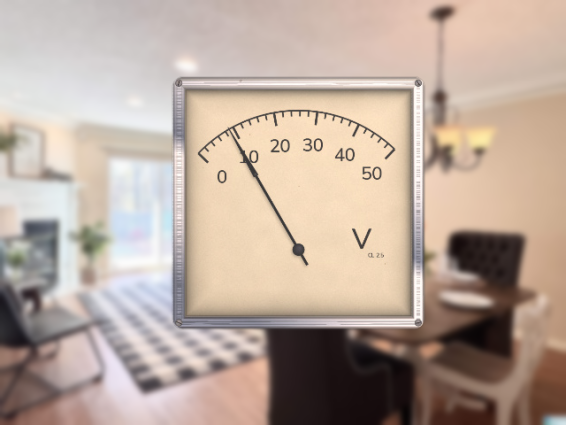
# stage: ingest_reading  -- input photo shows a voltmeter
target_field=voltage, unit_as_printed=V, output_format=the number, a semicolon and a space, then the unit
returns 9; V
